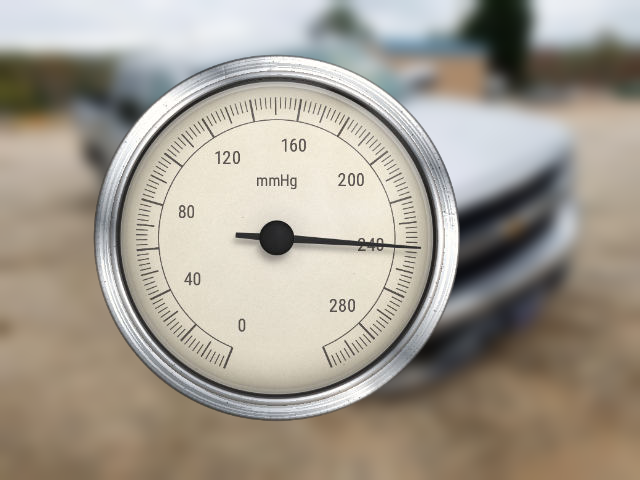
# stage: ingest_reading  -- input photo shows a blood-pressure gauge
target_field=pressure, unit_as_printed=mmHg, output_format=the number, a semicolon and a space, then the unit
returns 240; mmHg
